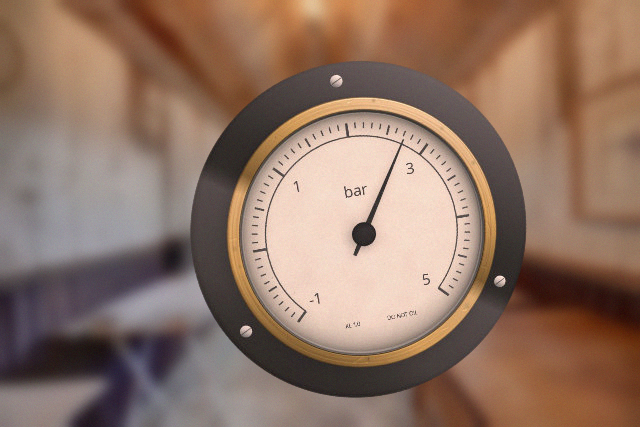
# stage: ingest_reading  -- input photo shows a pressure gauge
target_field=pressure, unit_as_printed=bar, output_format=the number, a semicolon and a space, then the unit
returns 2.7; bar
